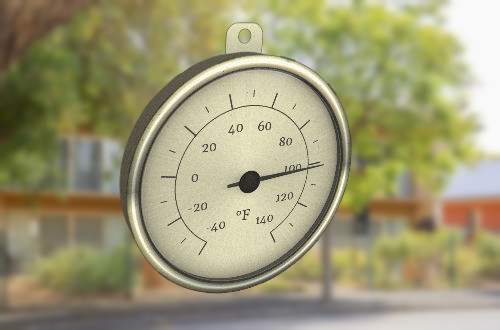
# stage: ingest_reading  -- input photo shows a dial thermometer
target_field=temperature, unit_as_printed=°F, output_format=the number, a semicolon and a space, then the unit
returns 100; °F
